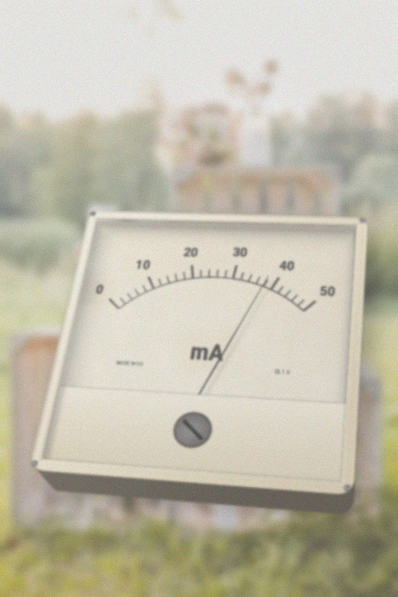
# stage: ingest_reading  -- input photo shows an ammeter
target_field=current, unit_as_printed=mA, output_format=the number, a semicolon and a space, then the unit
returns 38; mA
